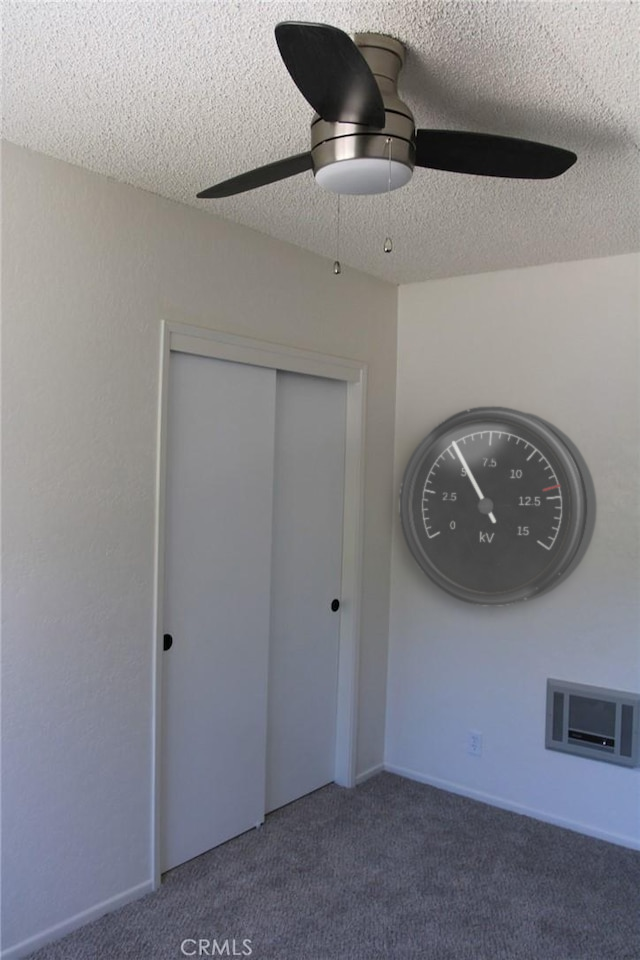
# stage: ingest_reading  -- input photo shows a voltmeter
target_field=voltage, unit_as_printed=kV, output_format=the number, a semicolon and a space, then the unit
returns 5.5; kV
